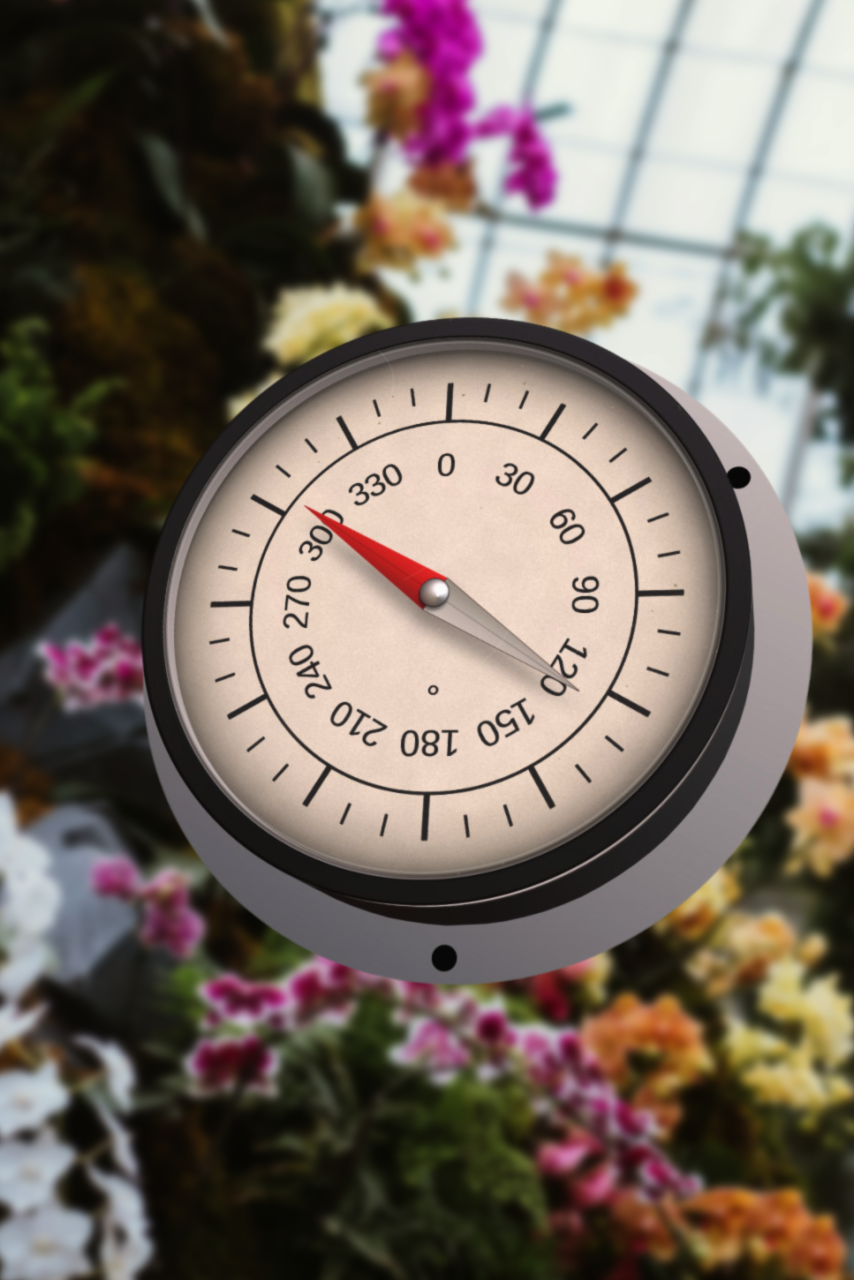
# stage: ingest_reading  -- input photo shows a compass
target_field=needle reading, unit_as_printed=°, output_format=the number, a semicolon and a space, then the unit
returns 305; °
